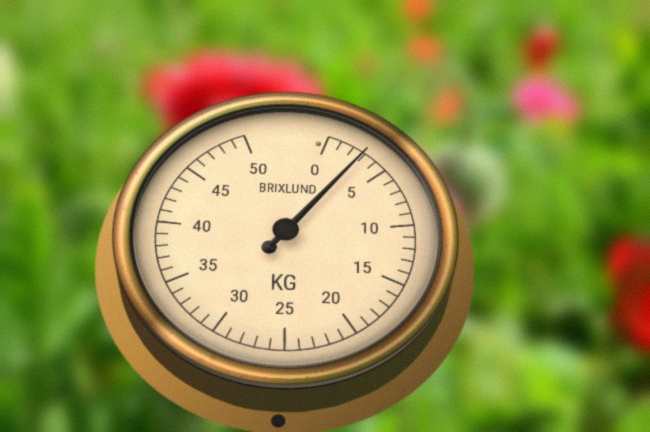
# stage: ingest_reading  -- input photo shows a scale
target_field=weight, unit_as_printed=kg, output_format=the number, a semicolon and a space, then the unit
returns 3; kg
